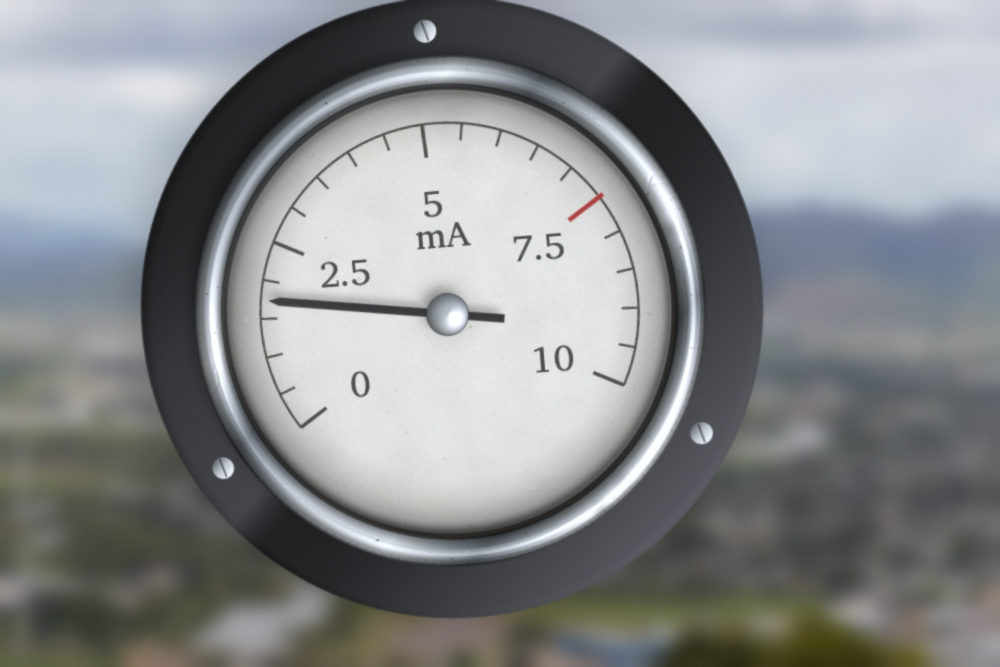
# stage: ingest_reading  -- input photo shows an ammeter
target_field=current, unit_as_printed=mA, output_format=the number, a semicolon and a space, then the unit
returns 1.75; mA
